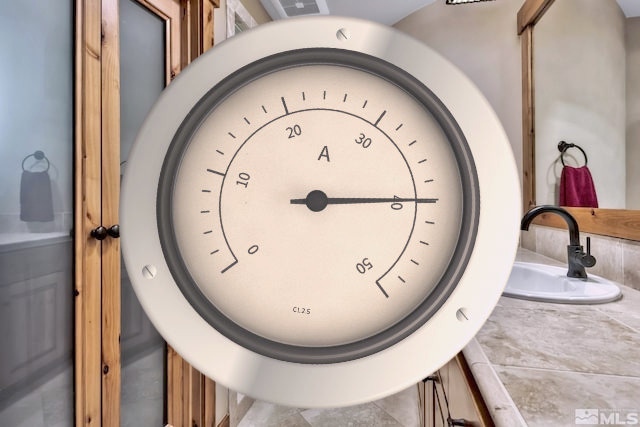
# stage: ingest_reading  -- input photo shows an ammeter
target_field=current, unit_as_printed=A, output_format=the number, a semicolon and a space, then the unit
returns 40; A
